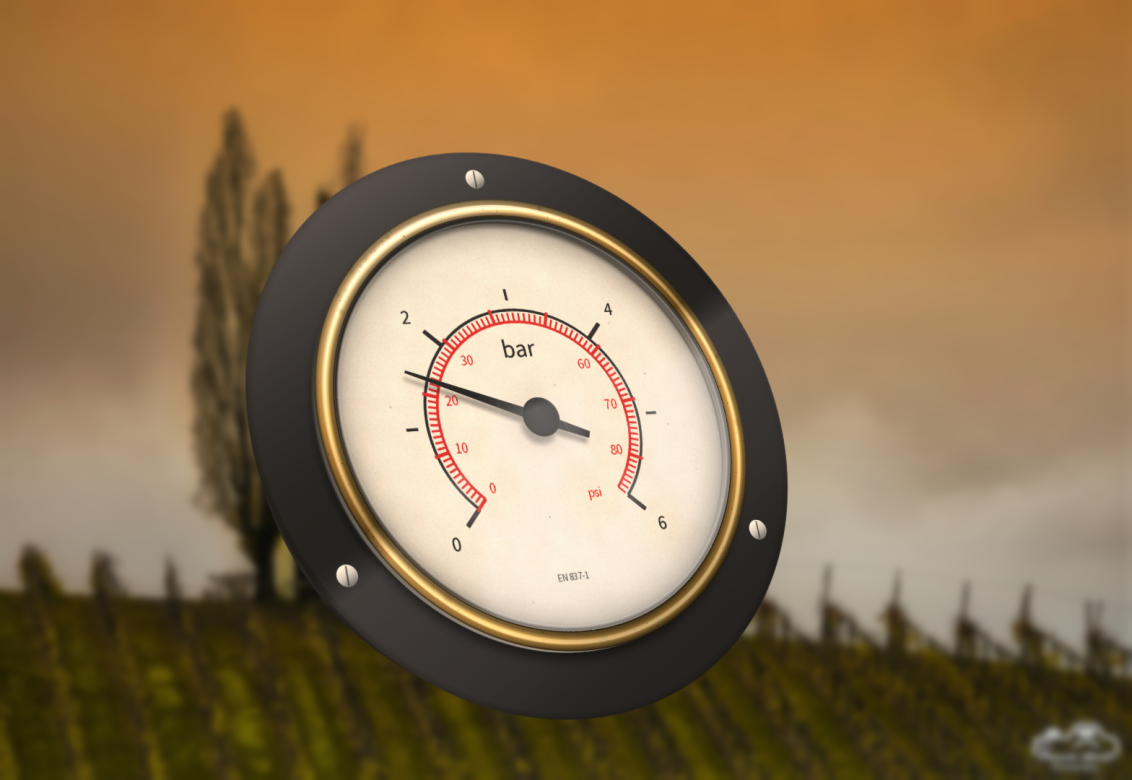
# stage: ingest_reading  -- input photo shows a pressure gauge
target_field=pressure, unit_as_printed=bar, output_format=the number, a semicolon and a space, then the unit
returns 1.5; bar
